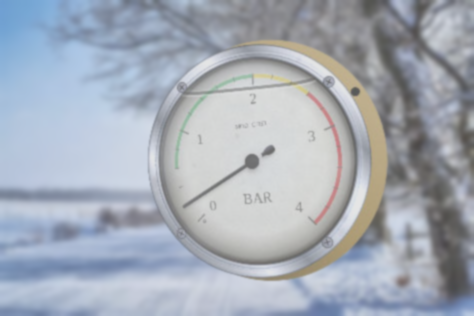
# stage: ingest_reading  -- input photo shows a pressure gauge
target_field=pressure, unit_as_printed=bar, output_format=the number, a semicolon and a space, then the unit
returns 0.2; bar
